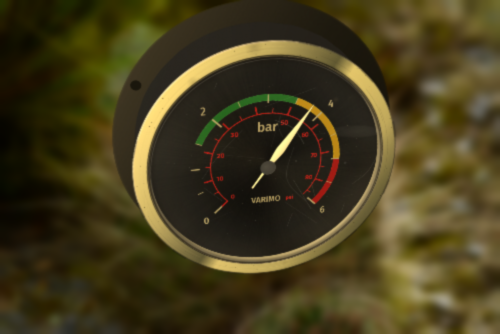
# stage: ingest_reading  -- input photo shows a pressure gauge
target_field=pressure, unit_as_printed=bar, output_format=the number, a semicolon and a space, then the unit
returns 3.75; bar
